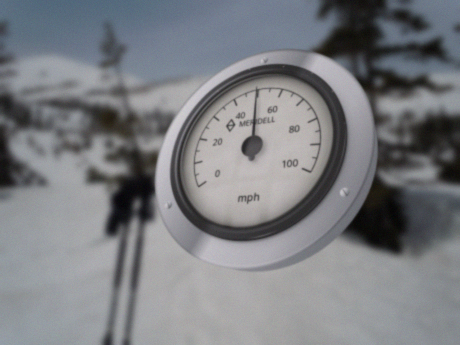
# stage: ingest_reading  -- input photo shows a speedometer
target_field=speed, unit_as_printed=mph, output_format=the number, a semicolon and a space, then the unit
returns 50; mph
